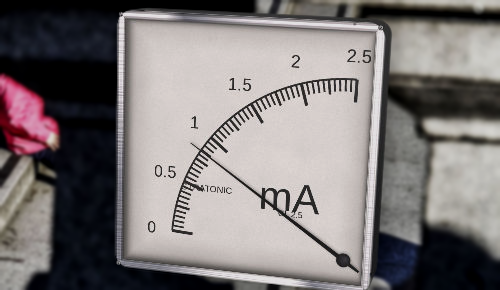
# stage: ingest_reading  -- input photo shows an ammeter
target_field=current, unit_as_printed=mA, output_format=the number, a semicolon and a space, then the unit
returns 0.85; mA
